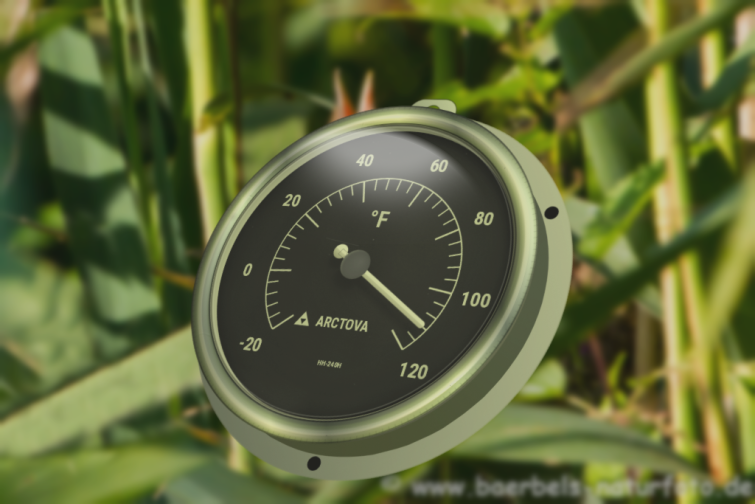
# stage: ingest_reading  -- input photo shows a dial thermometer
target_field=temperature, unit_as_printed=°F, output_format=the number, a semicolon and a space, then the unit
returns 112; °F
